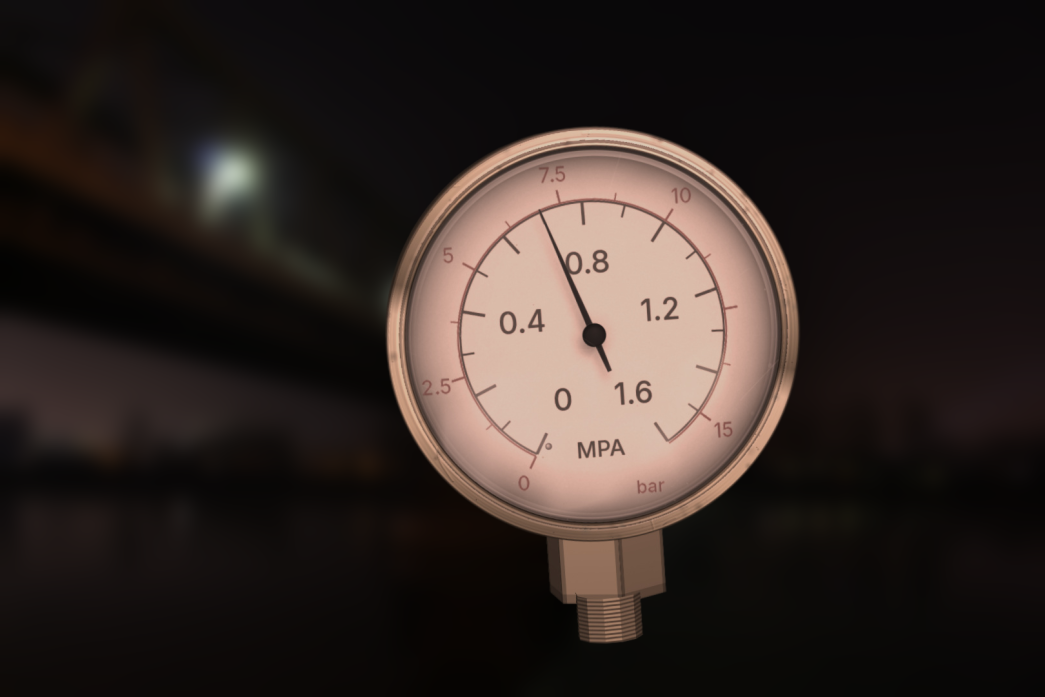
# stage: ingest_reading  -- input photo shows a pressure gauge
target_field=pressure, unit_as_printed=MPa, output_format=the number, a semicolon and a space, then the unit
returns 0.7; MPa
